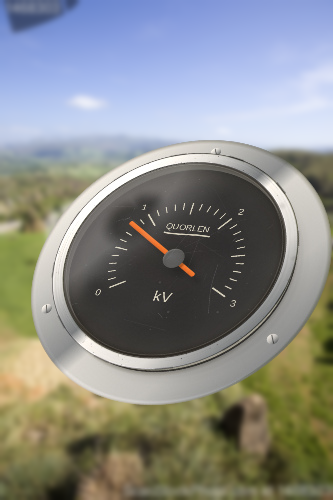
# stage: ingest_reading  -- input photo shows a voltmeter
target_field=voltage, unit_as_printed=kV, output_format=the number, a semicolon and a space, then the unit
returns 0.8; kV
